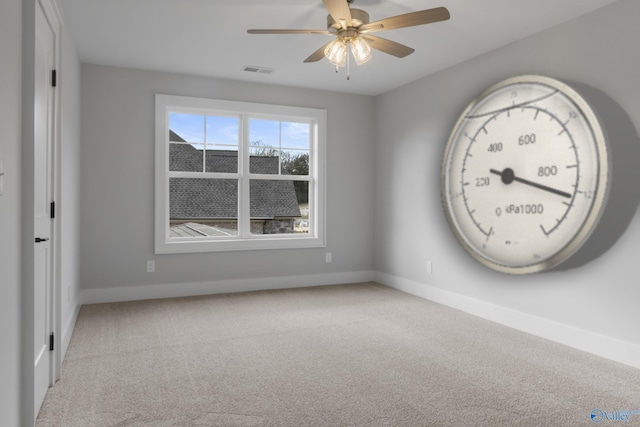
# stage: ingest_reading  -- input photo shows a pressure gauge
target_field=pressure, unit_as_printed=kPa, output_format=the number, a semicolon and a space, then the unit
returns 875; kPa
